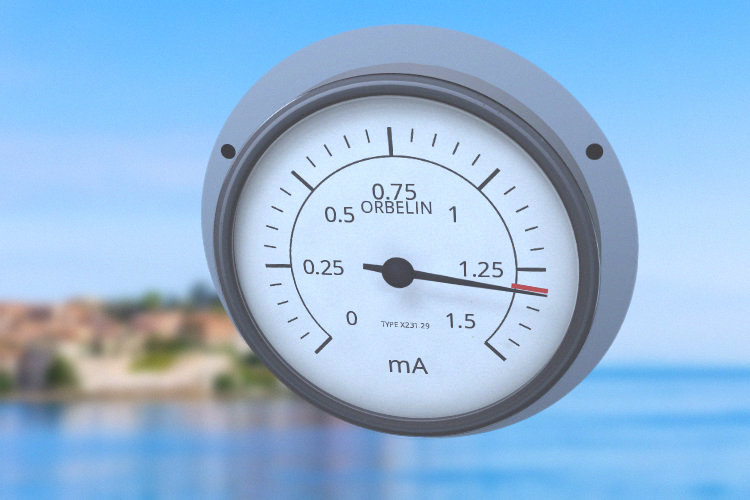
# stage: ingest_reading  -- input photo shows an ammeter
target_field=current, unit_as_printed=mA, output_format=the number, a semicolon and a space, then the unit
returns 1.3; mA
